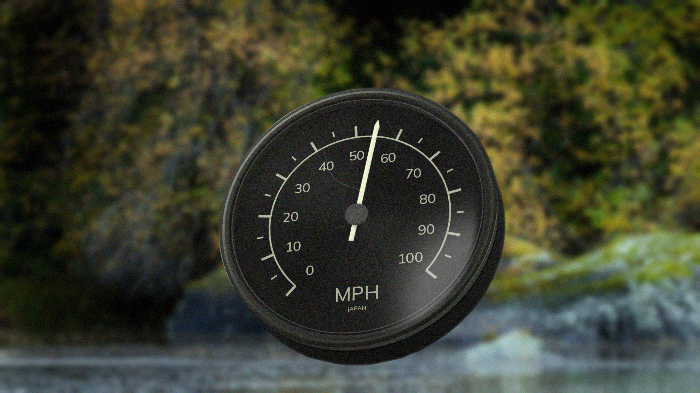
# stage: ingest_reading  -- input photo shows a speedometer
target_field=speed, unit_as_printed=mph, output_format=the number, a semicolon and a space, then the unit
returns 55; mph
